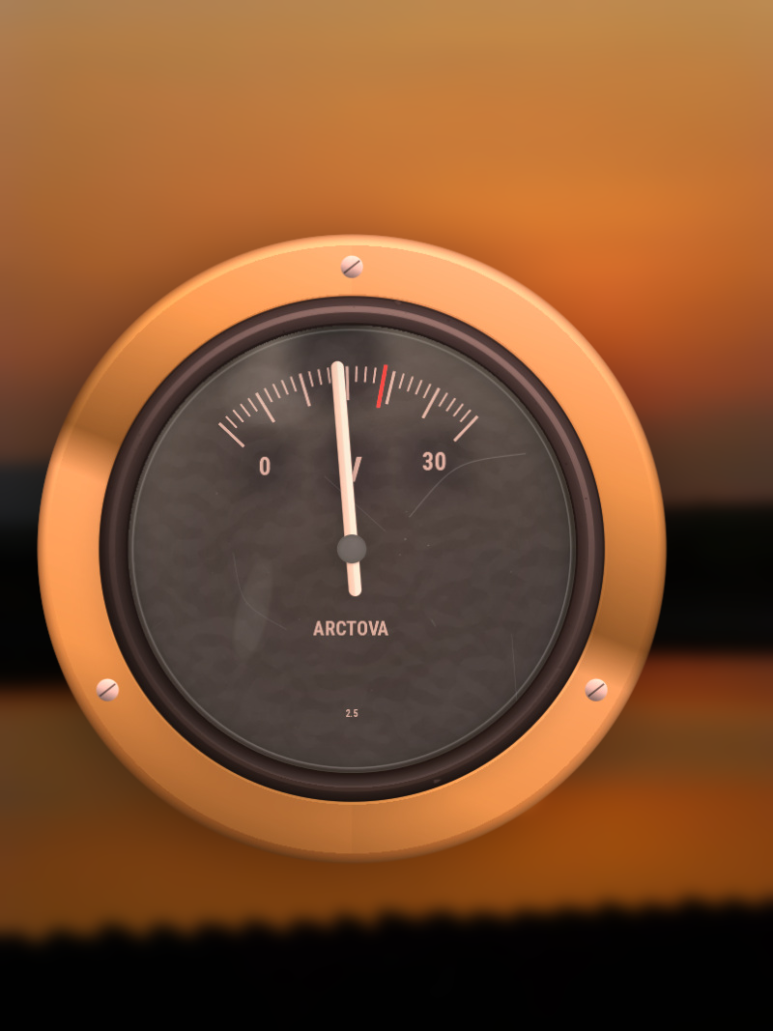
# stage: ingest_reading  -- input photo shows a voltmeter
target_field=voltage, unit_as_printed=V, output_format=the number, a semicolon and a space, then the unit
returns 14; V
